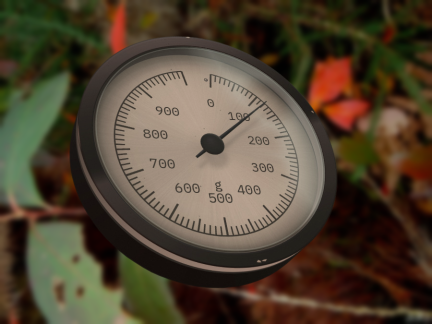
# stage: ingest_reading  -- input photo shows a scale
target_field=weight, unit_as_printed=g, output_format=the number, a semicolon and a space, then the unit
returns 120; g
